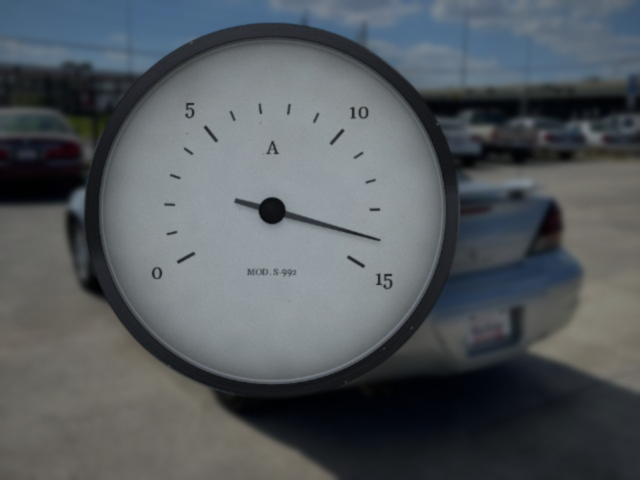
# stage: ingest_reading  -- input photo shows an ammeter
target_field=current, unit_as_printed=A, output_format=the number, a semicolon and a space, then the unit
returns 14; A
